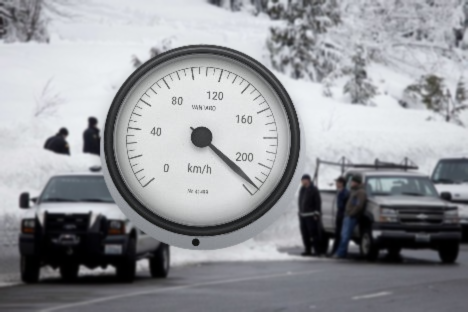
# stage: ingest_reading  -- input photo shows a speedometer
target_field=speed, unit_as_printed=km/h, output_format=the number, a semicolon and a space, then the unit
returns 215; km/h
